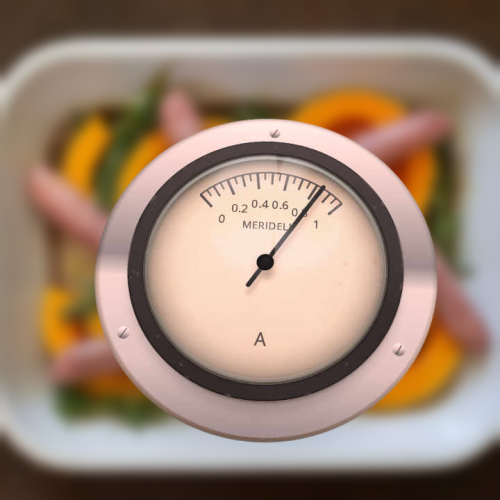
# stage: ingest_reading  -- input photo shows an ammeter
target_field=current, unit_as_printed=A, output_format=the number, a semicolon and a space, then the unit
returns 0.85; A
